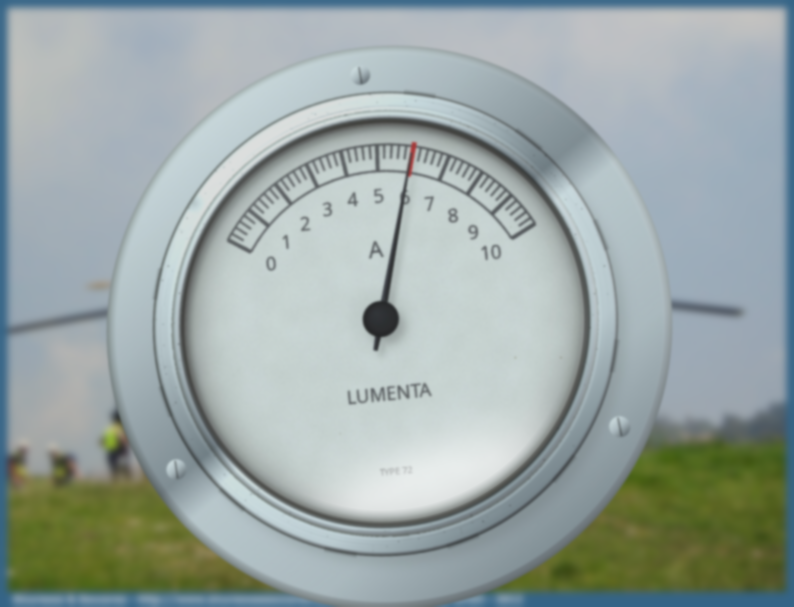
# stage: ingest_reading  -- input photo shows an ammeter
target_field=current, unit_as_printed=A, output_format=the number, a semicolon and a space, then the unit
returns 6; A
